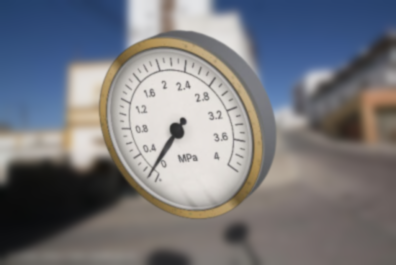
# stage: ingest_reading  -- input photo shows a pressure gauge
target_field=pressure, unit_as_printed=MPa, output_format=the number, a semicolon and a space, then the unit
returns 0.1; MPa
